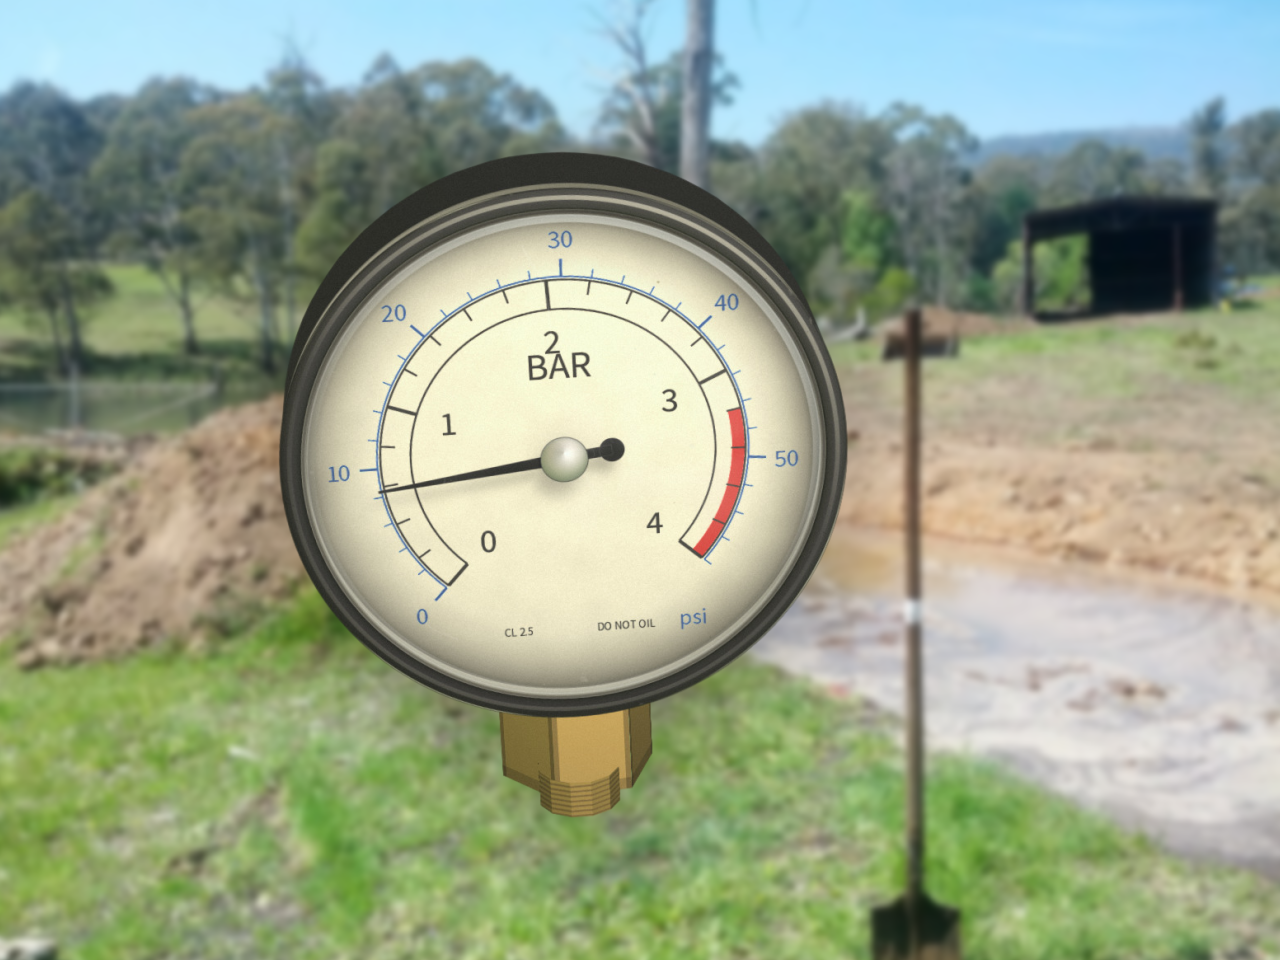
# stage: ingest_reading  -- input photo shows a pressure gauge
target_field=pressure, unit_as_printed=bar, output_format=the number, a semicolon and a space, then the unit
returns 0.6; bar
